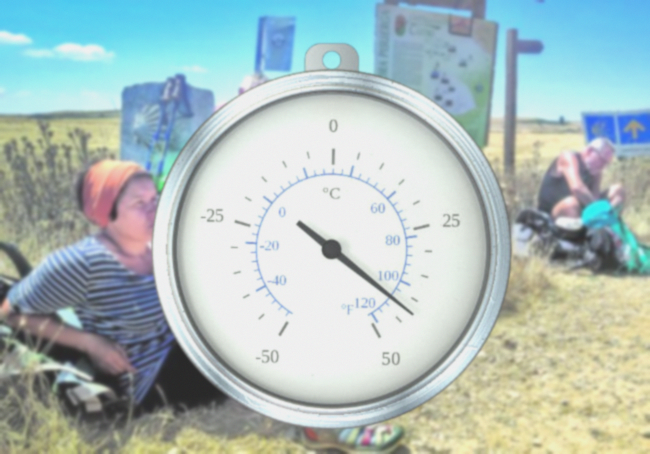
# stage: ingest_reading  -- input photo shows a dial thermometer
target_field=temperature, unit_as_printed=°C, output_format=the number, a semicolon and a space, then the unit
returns 42.5; °C
